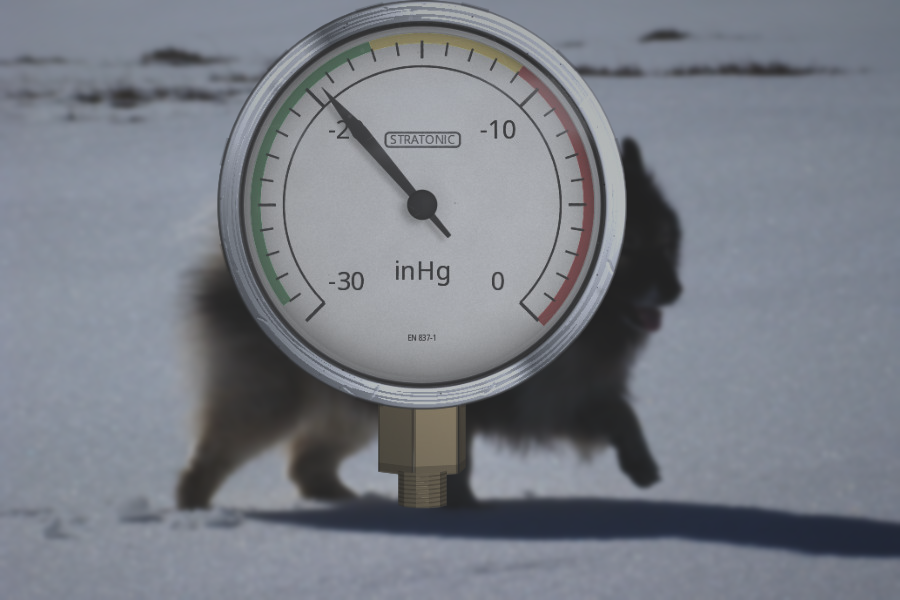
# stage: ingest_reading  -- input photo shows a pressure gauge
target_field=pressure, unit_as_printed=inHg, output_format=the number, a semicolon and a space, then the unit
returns -19.5; inHg
